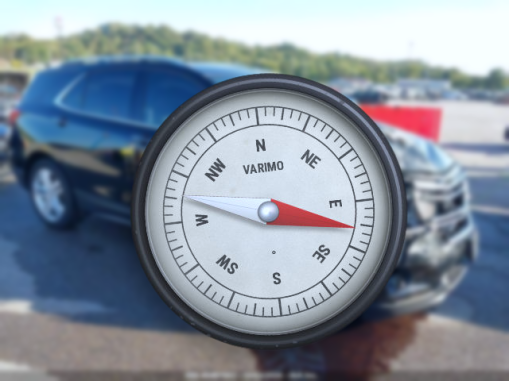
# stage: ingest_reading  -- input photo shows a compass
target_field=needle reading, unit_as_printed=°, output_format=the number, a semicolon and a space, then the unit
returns 107.5; °
